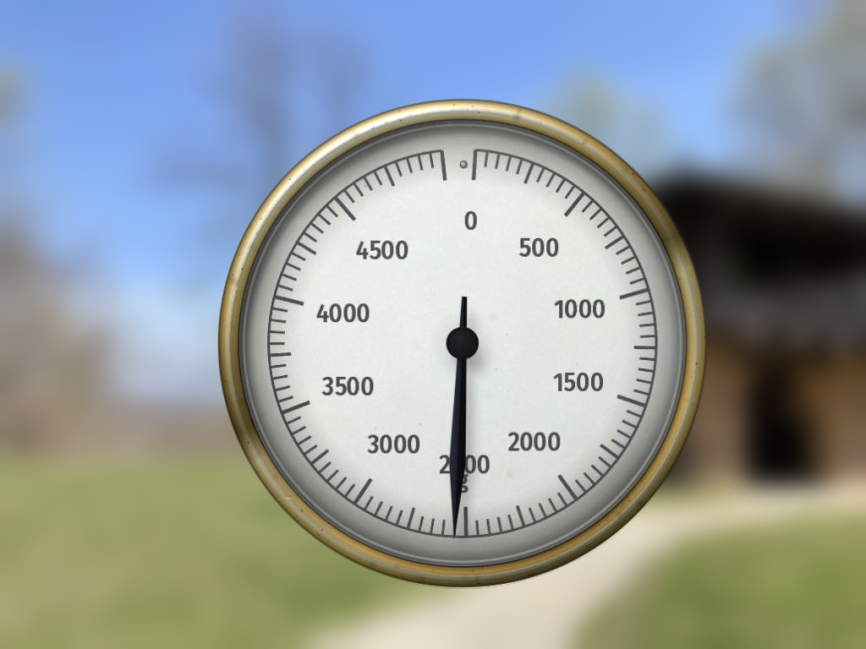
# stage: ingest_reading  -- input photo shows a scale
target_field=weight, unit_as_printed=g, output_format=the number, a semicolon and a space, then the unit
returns 2550; g
